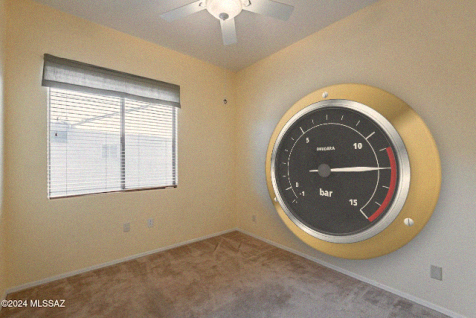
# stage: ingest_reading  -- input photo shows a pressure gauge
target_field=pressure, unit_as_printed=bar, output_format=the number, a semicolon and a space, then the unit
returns 12; bar
